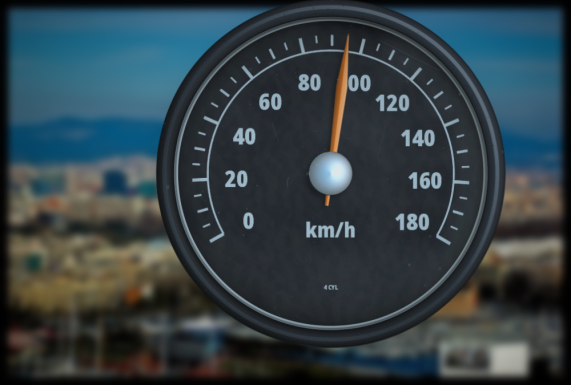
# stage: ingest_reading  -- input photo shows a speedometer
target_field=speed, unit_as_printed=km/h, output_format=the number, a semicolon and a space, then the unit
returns 95; km/h
